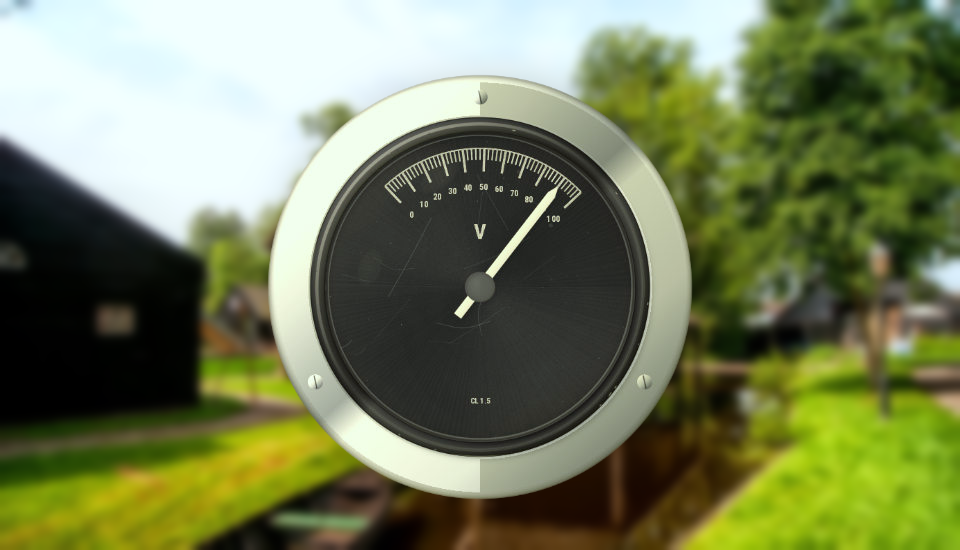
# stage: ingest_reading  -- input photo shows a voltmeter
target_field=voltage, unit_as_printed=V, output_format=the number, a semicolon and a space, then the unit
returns 90; V
